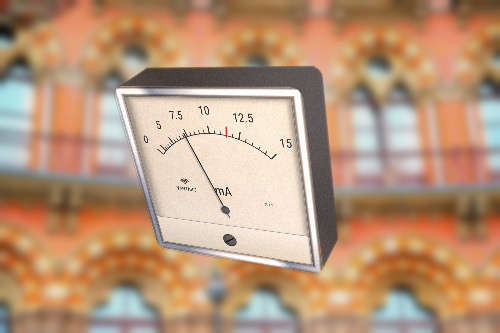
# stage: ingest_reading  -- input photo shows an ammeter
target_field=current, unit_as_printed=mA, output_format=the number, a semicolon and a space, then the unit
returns 7.5; mA
